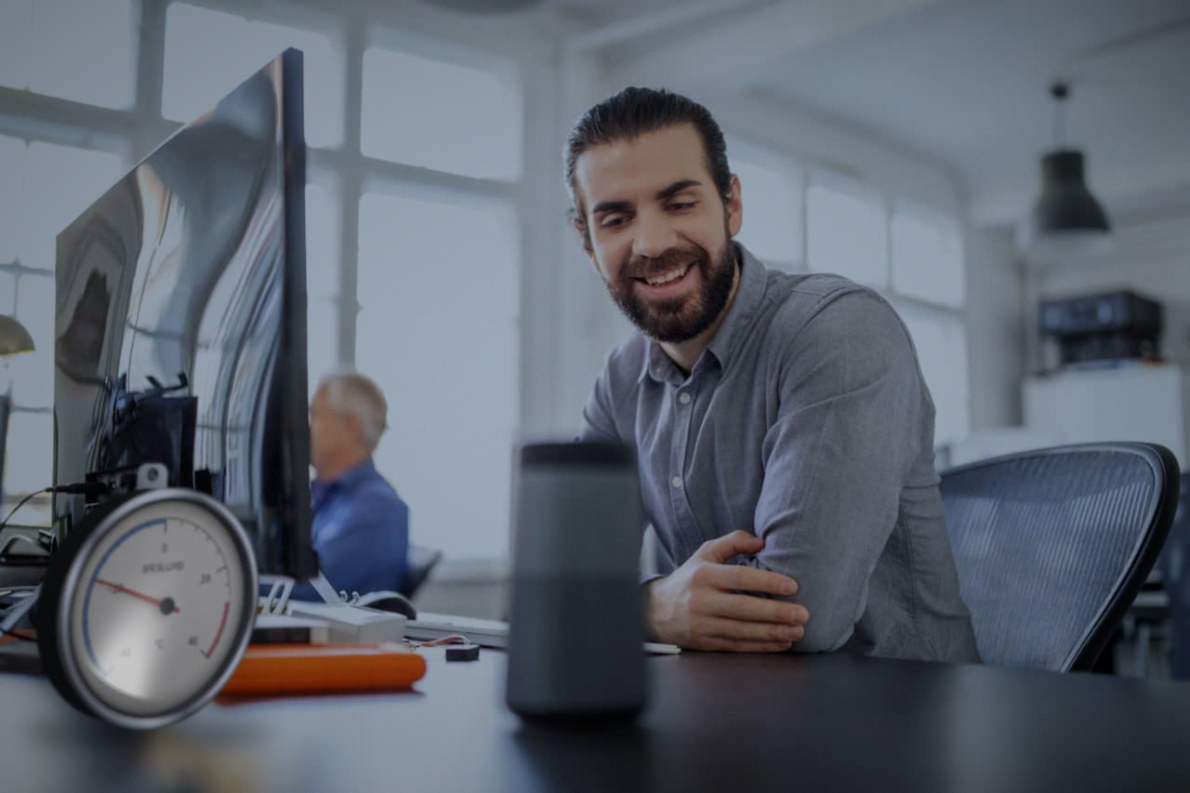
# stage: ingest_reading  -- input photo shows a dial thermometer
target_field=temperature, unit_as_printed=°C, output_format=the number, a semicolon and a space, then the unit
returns -20; °C
